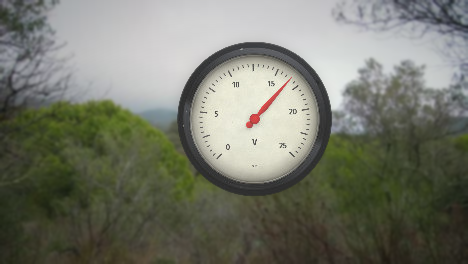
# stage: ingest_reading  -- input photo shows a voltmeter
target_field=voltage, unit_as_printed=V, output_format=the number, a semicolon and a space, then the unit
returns 16.5; V
